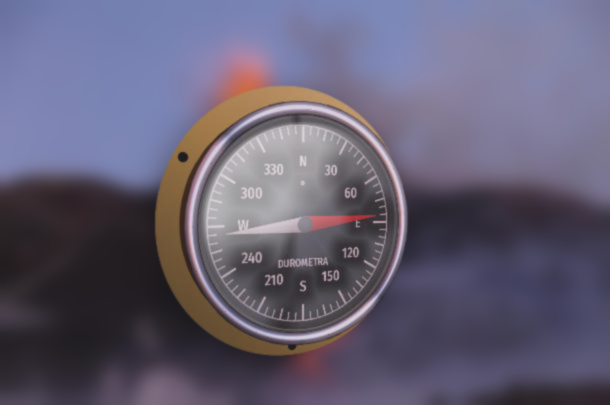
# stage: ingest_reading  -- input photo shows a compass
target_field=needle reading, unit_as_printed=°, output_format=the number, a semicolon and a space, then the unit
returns 85; °
